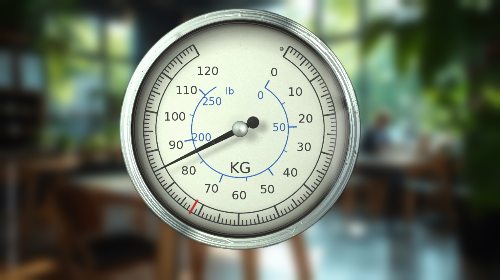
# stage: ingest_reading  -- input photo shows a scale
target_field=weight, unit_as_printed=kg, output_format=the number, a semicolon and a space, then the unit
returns 85; kg
